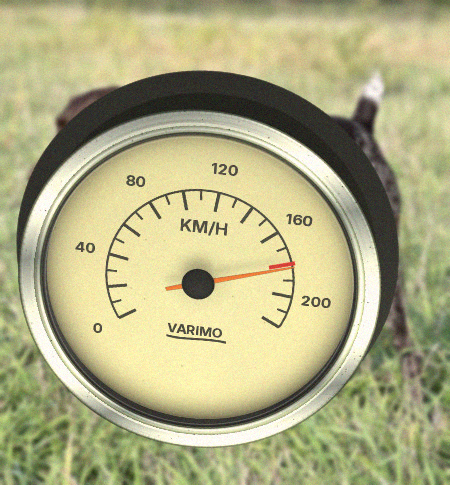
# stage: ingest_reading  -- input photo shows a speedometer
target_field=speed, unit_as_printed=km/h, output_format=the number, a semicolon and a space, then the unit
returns 180; km/h
